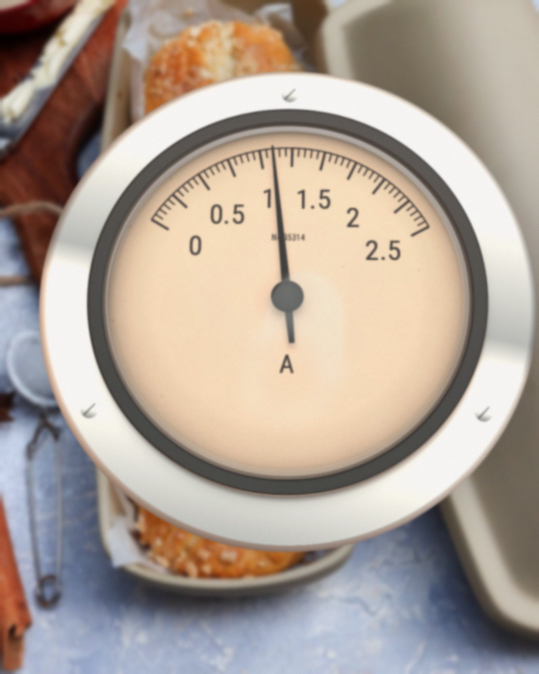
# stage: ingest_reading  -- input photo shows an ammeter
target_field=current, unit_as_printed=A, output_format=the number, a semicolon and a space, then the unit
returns 1.1; A
